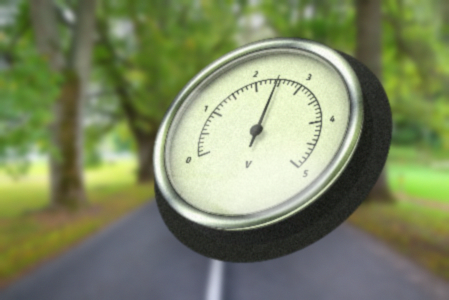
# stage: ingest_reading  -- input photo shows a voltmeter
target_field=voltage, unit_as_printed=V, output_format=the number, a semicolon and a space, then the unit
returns 2.5; V
